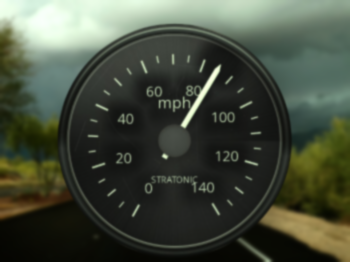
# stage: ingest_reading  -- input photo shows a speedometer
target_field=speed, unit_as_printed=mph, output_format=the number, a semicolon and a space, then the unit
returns 85; mph
